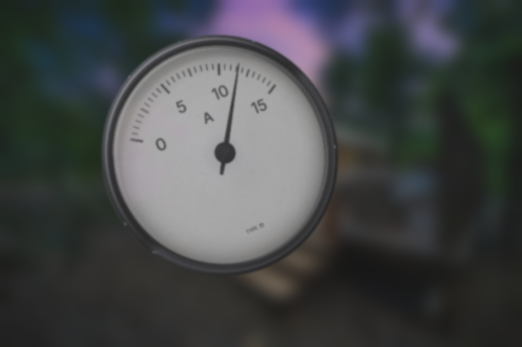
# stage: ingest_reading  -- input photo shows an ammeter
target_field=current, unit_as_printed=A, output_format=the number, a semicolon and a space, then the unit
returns 11.5; A
